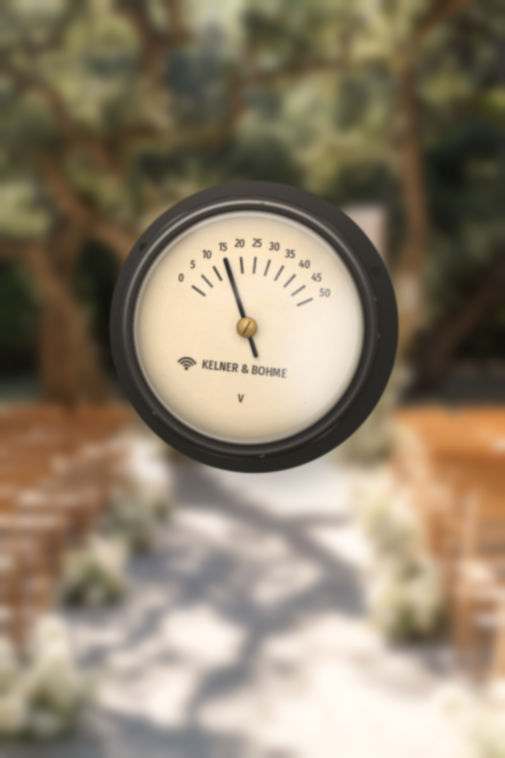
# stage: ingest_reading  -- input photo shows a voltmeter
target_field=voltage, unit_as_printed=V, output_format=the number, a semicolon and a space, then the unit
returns 15; V
